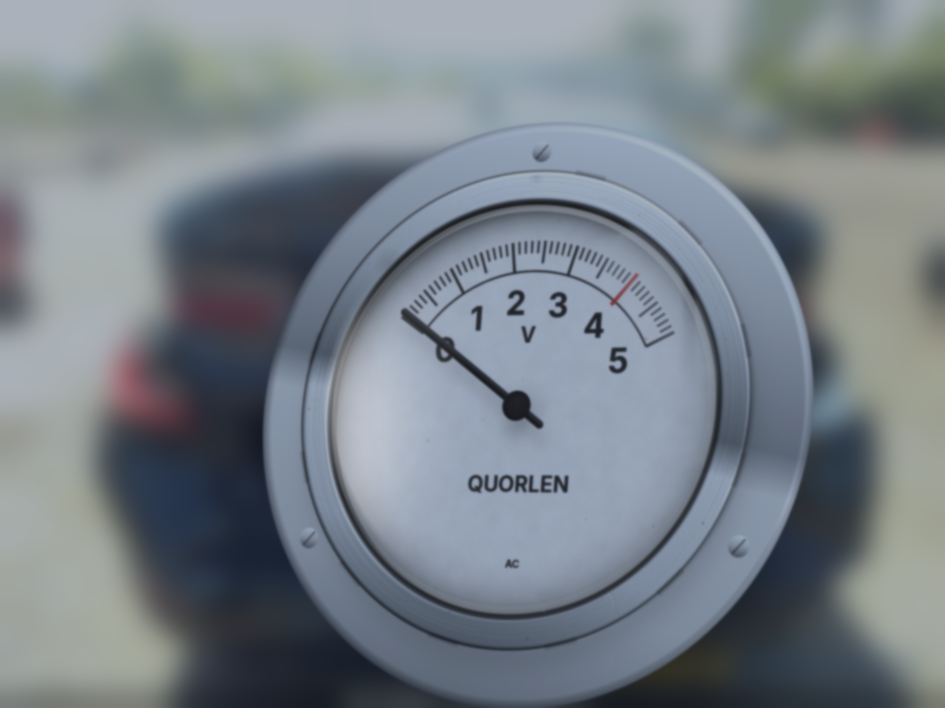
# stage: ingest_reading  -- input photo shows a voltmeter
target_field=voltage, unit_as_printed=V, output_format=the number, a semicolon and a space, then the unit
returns 0.1; V
